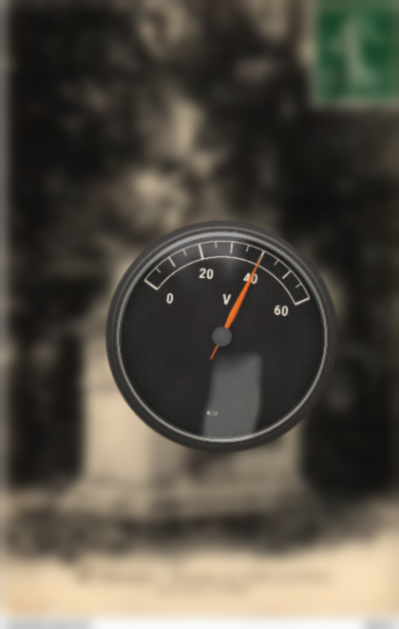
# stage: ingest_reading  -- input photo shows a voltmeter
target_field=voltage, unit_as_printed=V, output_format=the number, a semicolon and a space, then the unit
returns 40; V
